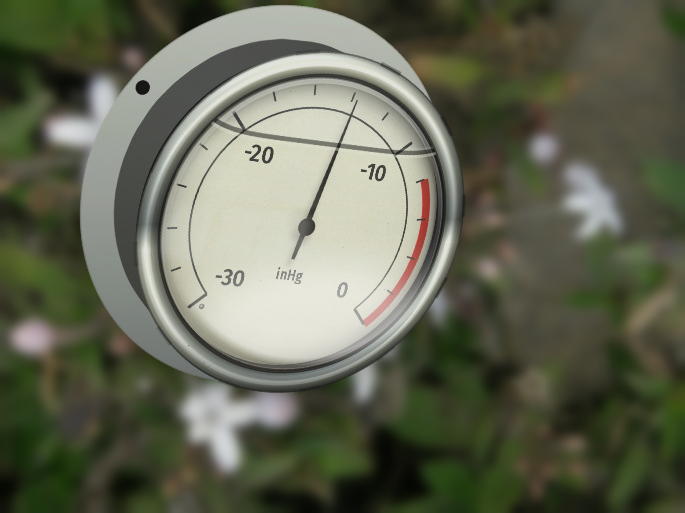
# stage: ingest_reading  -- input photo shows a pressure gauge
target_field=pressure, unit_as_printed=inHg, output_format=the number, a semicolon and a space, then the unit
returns -14; inHg
